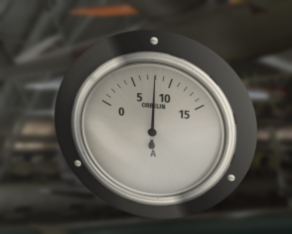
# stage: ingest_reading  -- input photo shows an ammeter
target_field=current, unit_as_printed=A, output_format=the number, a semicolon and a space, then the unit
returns 8; A
